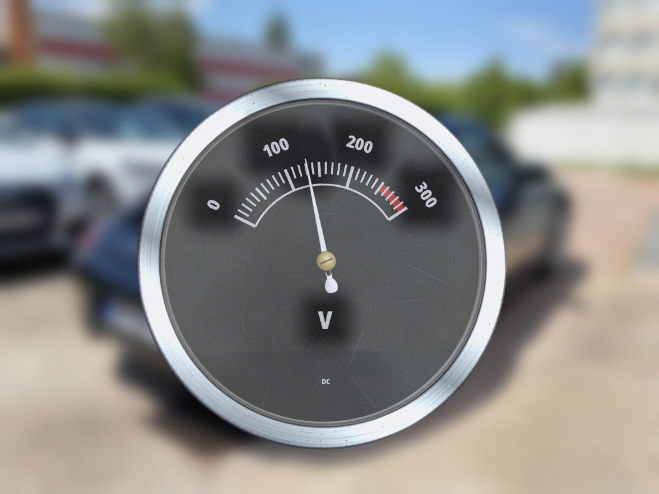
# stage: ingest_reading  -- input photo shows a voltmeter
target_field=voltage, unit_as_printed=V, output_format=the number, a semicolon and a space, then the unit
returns 130; V
